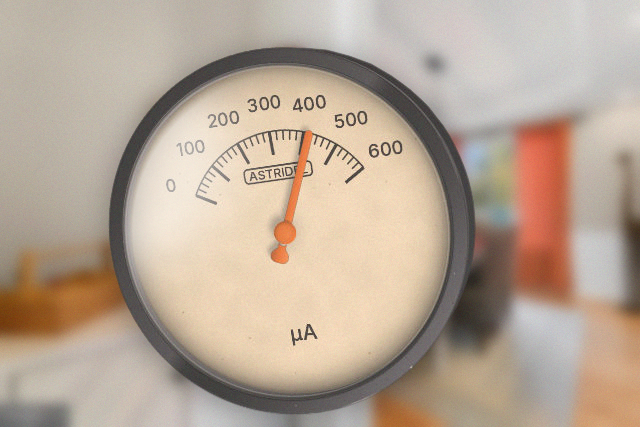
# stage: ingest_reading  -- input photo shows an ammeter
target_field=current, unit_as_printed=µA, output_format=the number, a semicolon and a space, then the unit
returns 420; µA
